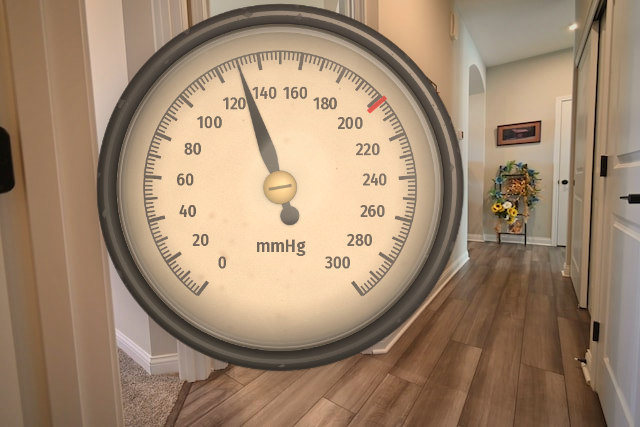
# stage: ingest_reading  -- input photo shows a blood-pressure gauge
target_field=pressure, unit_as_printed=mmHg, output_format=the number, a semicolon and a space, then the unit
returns 130; mmHg
